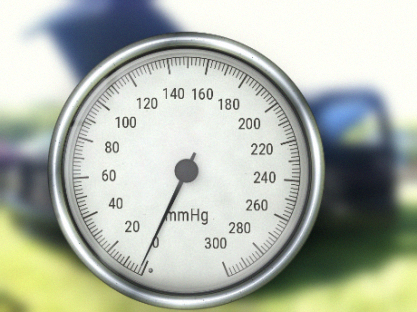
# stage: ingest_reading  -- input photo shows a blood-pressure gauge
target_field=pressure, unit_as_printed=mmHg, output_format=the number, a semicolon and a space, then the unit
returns 2; mmHg
